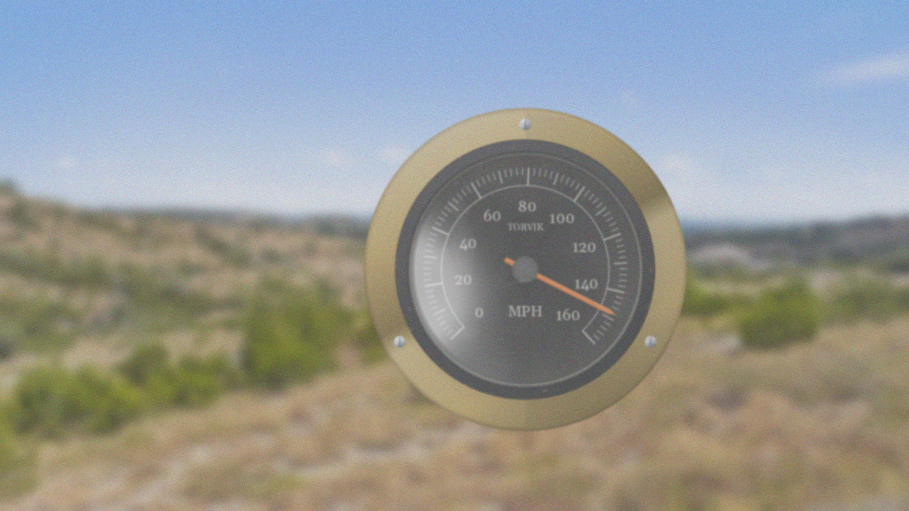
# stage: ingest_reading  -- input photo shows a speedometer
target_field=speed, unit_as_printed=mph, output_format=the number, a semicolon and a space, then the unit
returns 148; mph
